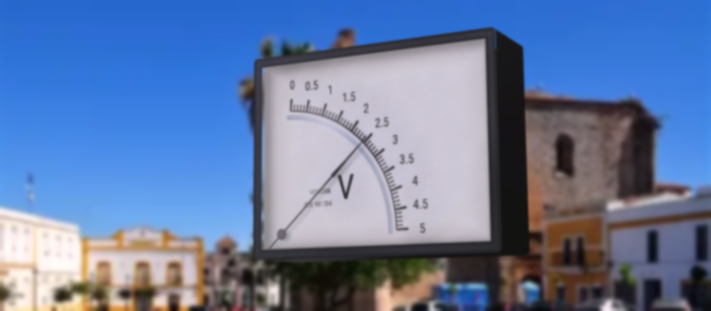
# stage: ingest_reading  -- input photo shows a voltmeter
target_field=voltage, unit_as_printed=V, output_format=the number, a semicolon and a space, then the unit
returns 2.5; V
